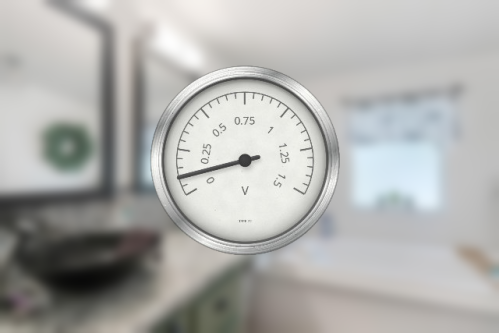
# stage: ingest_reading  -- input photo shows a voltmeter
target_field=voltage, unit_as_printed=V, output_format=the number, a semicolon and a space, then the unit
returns 0.1; V
